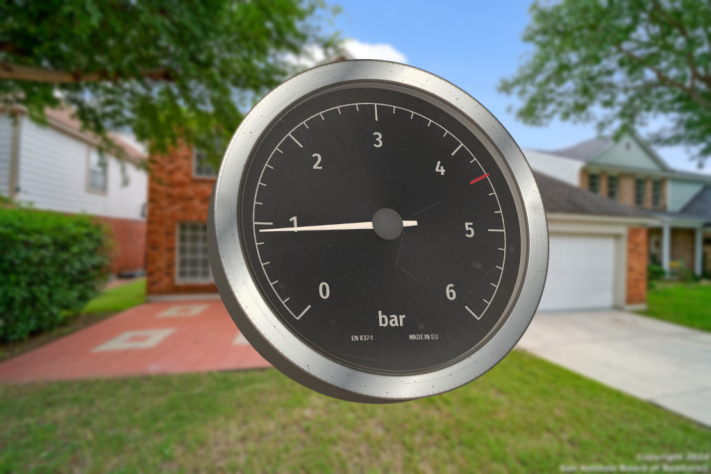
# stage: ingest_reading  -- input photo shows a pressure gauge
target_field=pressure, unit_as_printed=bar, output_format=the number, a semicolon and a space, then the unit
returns 0.9; bar
